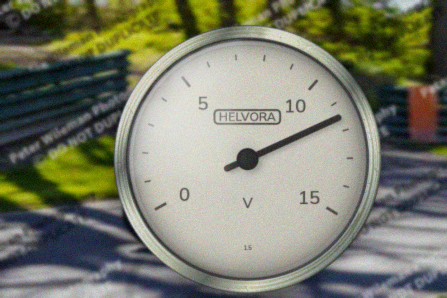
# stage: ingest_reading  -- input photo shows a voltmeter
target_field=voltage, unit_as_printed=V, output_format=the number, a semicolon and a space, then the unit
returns 11.5; V
